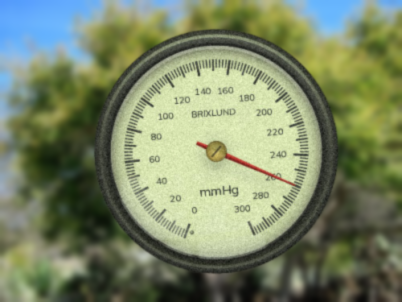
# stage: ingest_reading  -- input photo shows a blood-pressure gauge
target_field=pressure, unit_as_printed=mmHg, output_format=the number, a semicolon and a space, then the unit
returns 260; mmHg
